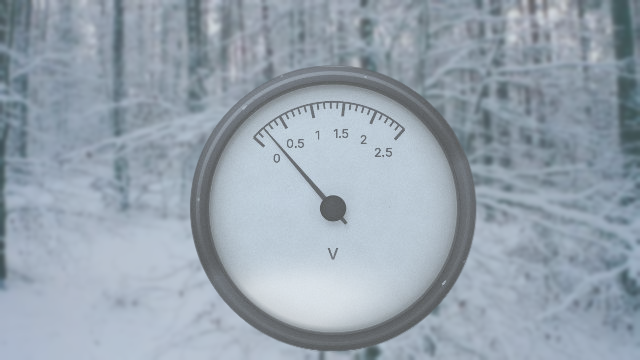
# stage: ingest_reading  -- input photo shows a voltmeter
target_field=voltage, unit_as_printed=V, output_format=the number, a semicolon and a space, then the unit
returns 0.2; V
